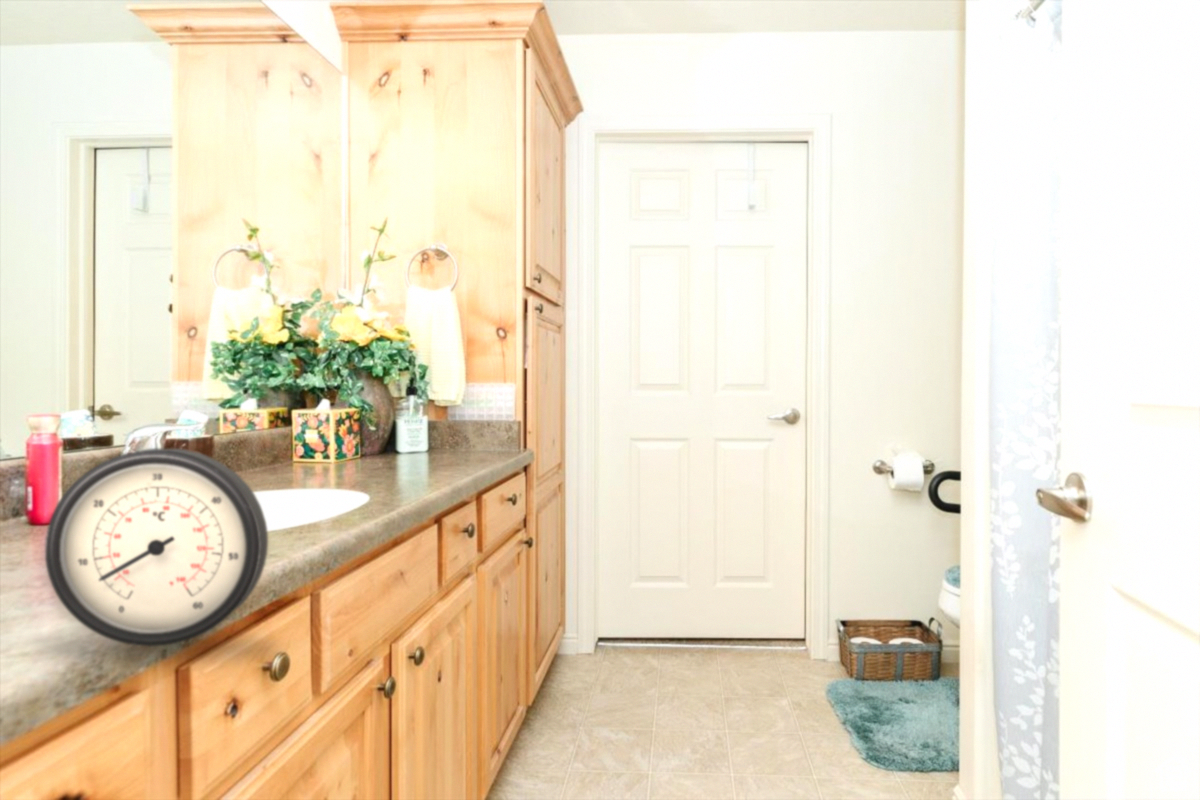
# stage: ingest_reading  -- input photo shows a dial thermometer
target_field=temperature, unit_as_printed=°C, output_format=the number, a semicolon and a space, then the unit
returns 6; °C
